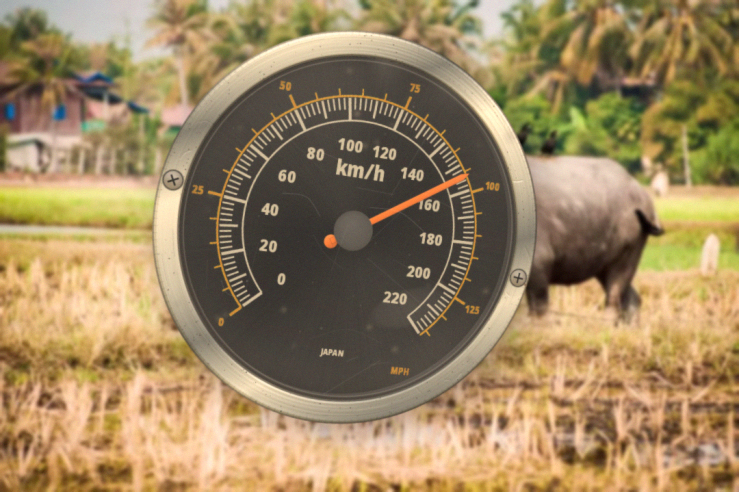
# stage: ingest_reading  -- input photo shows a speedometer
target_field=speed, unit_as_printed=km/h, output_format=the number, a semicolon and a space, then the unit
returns 154; km/h
